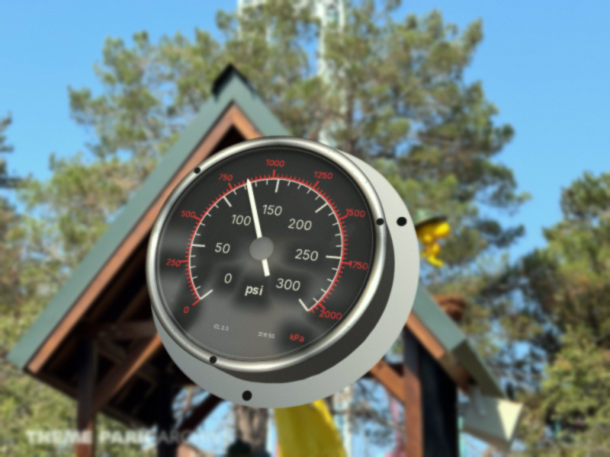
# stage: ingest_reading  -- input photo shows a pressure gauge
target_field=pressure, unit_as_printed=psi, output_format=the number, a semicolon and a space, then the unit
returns 125; psi
